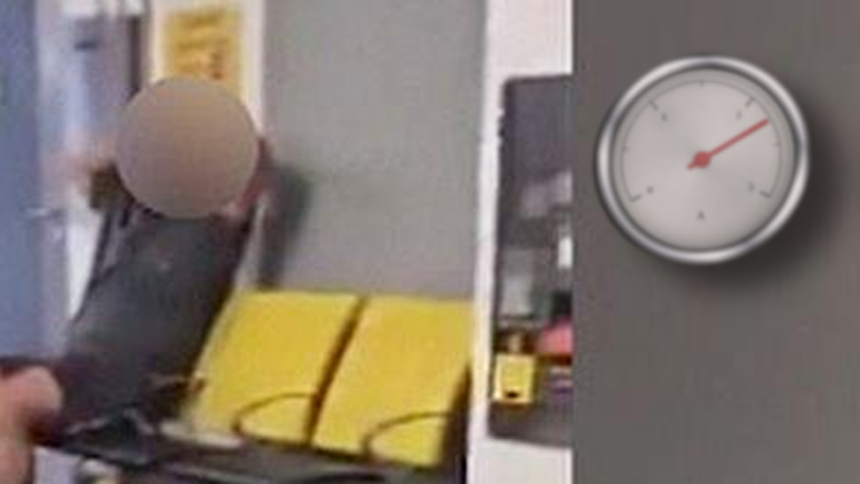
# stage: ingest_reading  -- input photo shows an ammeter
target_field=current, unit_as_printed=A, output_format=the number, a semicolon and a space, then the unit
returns 2.25; A
